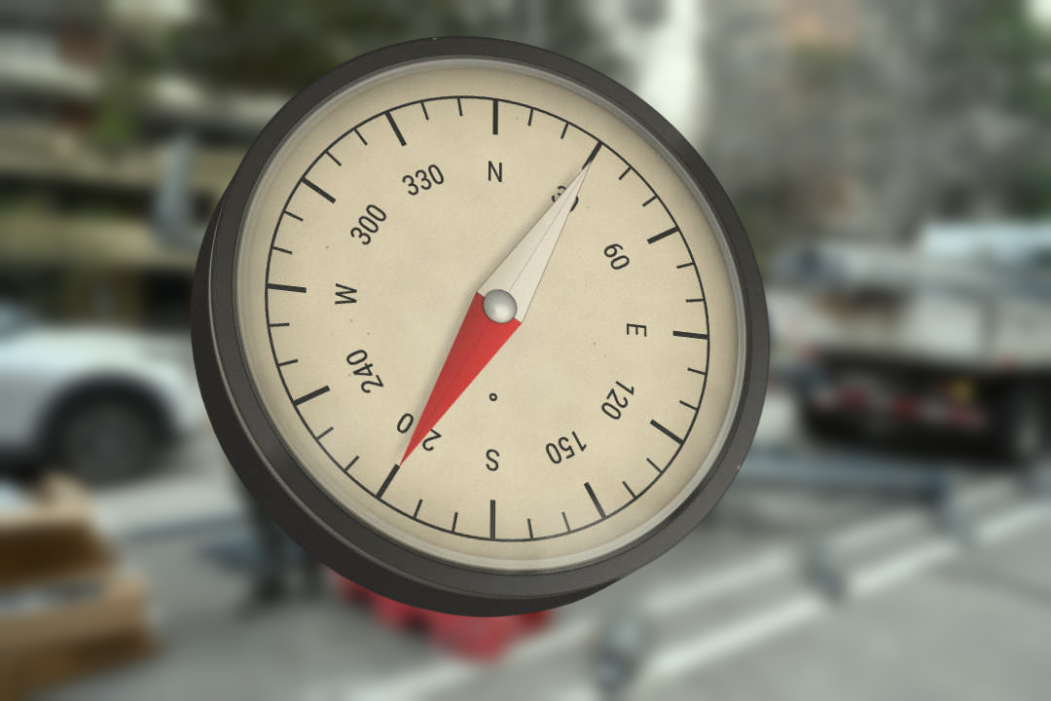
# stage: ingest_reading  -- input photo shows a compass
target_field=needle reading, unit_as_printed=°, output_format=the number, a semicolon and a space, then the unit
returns 210; °
